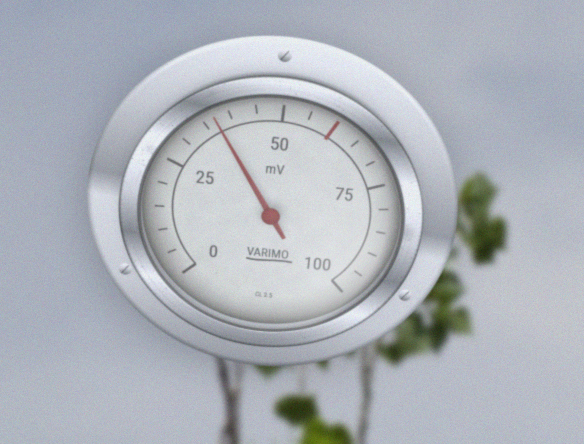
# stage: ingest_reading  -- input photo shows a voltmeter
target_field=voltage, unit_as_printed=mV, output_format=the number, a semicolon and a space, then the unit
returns 37.5; mV
